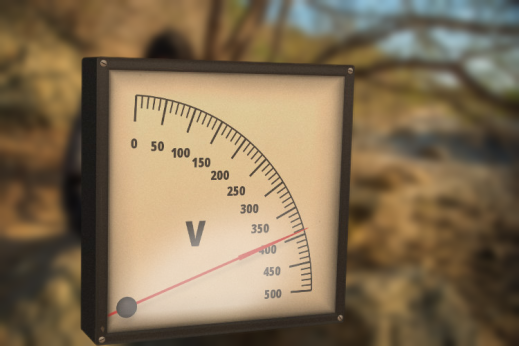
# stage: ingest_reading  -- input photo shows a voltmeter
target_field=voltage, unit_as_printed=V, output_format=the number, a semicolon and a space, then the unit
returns 390; V
